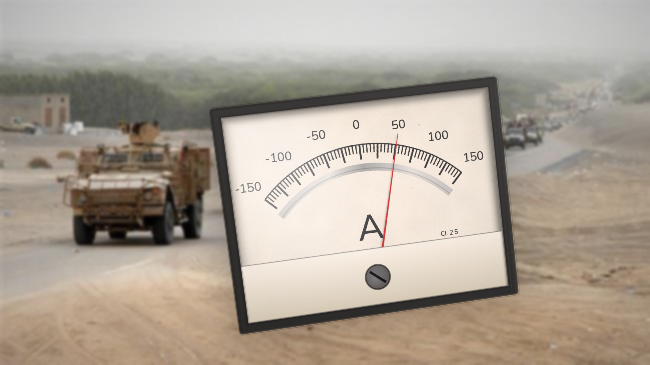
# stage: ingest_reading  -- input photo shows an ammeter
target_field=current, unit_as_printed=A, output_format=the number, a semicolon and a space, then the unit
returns 50; A
